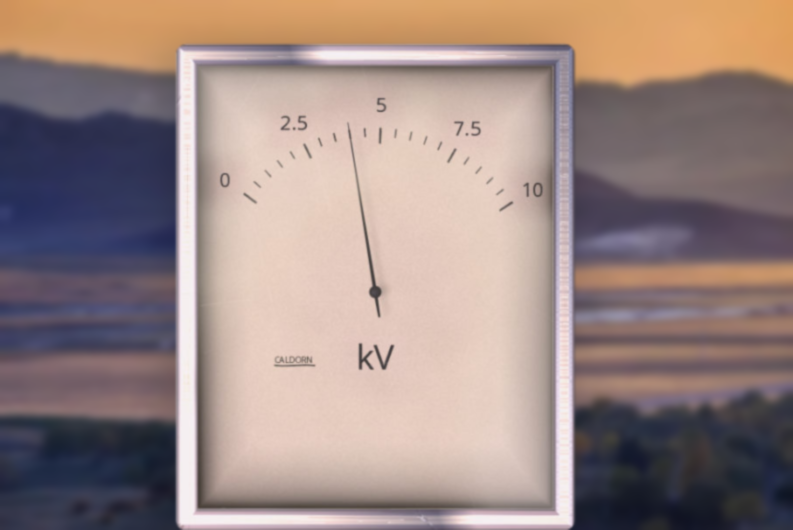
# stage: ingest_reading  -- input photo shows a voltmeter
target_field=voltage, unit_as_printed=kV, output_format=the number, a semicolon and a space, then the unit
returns 4; kV
